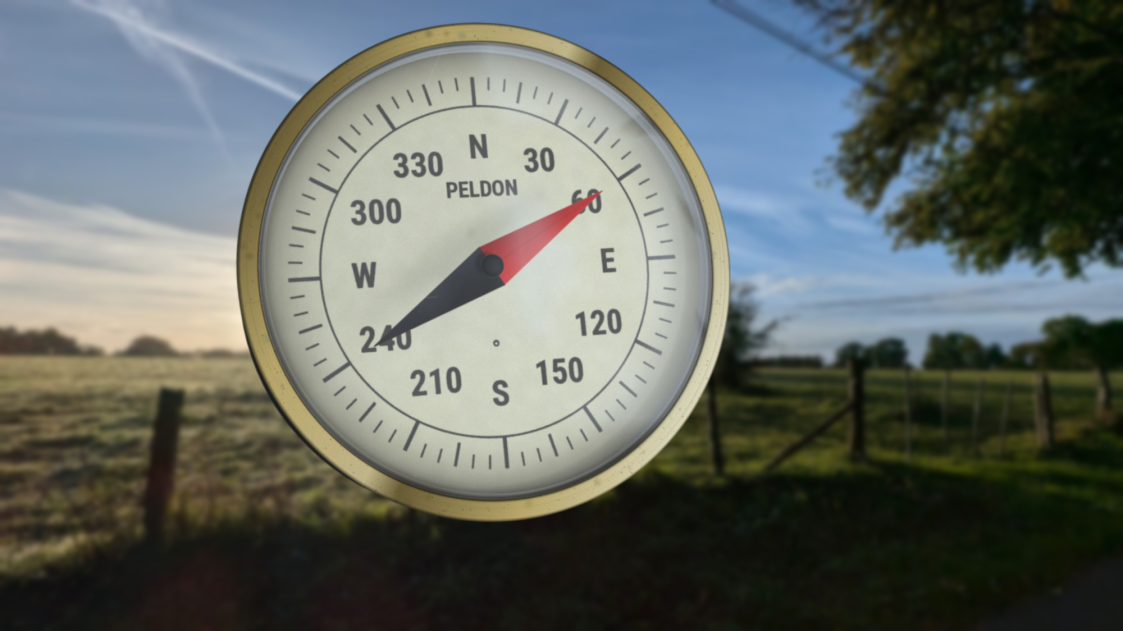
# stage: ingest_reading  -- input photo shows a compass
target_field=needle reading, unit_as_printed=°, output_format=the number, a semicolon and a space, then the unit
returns 60; °
